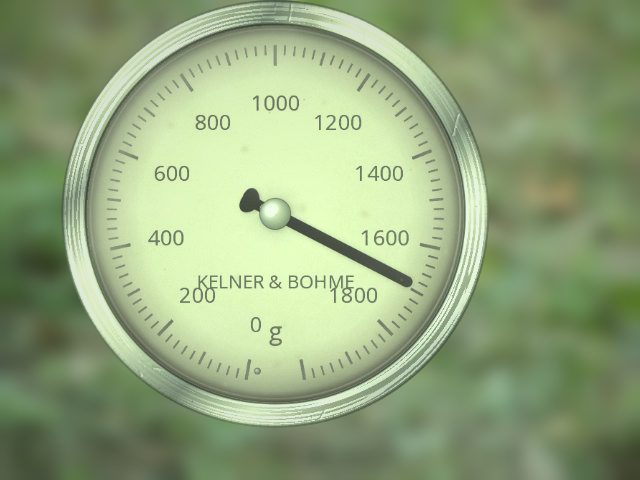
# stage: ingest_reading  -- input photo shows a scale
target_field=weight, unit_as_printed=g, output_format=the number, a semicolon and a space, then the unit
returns 1690; g
